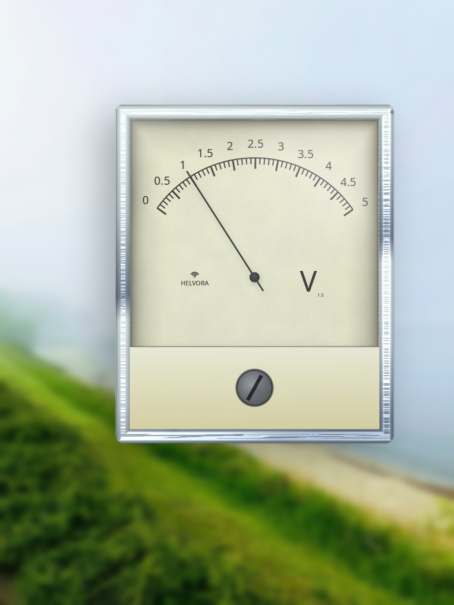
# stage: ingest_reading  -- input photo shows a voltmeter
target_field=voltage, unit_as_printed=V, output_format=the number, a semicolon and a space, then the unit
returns 1; V
